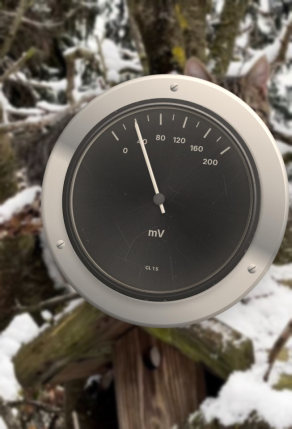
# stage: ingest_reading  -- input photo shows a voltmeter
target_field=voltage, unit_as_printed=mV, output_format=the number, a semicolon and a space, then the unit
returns 40; mV
